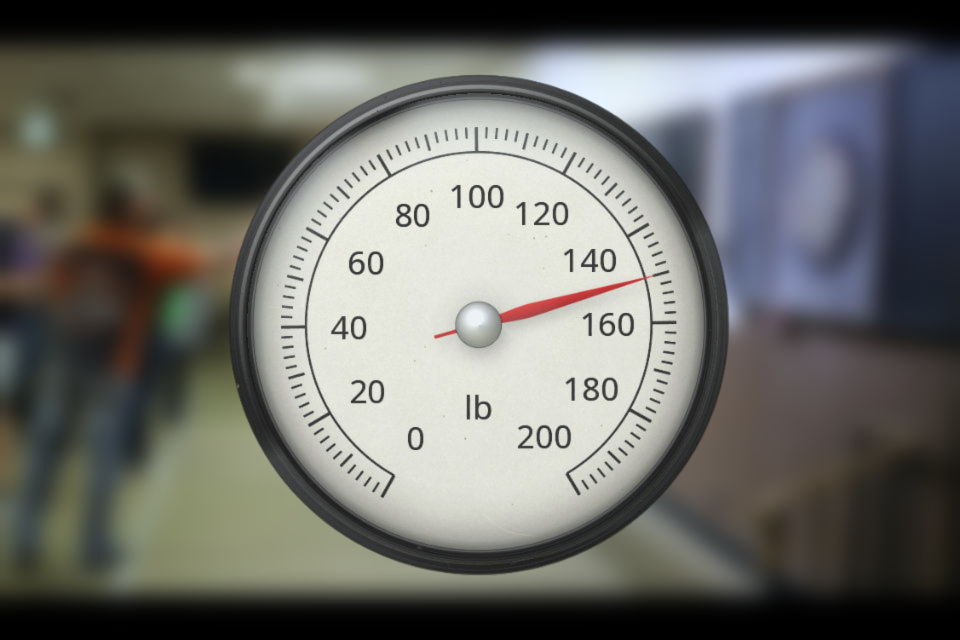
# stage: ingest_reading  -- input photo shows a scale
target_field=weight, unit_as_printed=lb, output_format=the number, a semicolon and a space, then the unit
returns 150; lb
